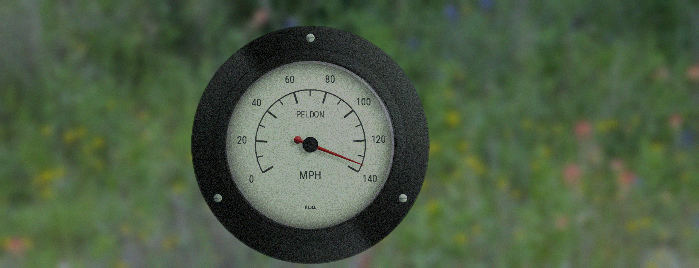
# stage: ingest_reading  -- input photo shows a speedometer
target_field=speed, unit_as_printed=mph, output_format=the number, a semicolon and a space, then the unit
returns 135; mph
